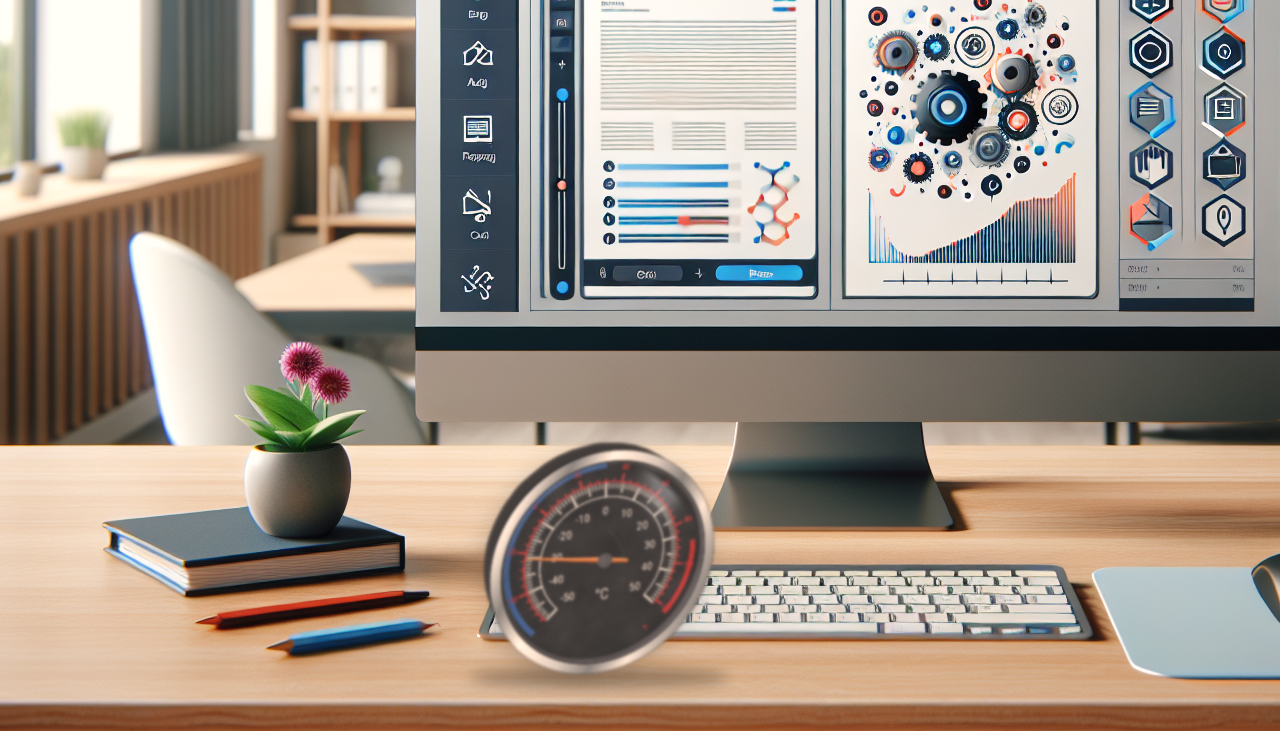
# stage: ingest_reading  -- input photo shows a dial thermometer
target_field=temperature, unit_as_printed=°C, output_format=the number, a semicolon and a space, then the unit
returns -30; °C
